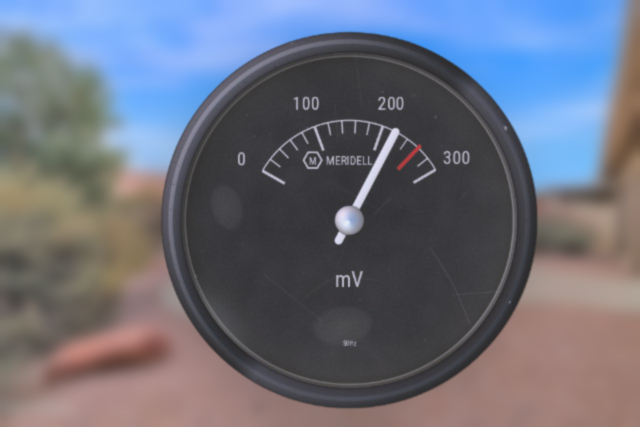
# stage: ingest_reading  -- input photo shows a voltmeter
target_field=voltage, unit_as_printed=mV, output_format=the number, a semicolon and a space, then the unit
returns 220; mV
